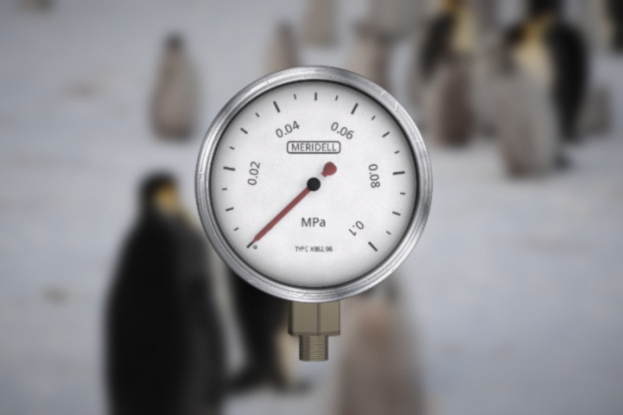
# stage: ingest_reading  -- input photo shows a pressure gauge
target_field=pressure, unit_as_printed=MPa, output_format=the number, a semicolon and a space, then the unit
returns 0; MPa
